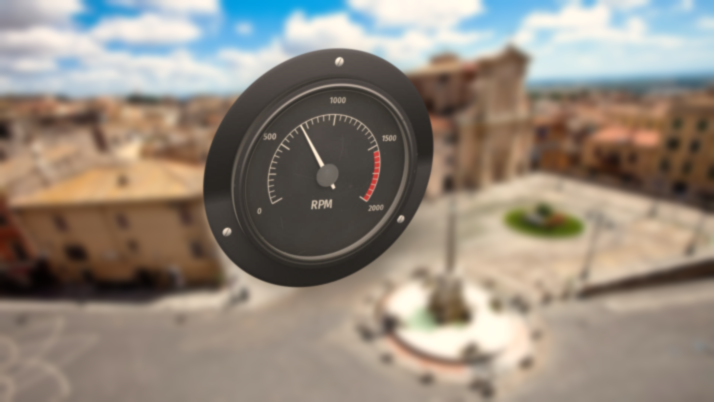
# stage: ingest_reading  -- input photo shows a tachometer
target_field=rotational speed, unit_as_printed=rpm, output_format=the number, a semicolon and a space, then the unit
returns 700; rpm
